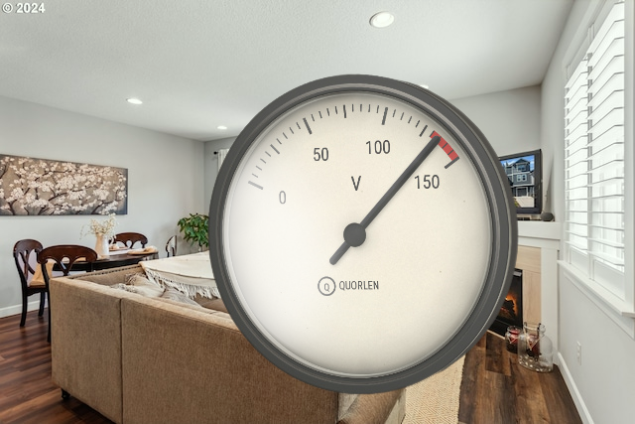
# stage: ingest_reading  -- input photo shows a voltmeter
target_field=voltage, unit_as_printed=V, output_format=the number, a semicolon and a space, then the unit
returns 135; V
